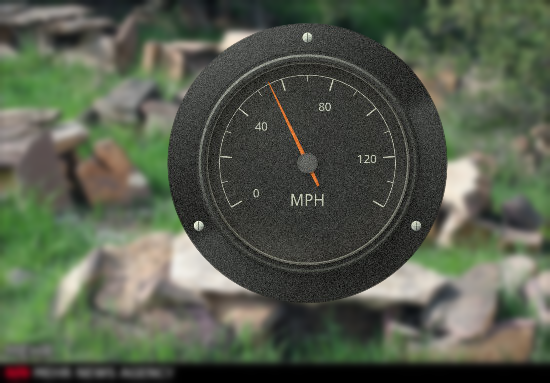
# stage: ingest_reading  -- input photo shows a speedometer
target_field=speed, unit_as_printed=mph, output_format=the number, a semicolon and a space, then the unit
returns 55; mph
